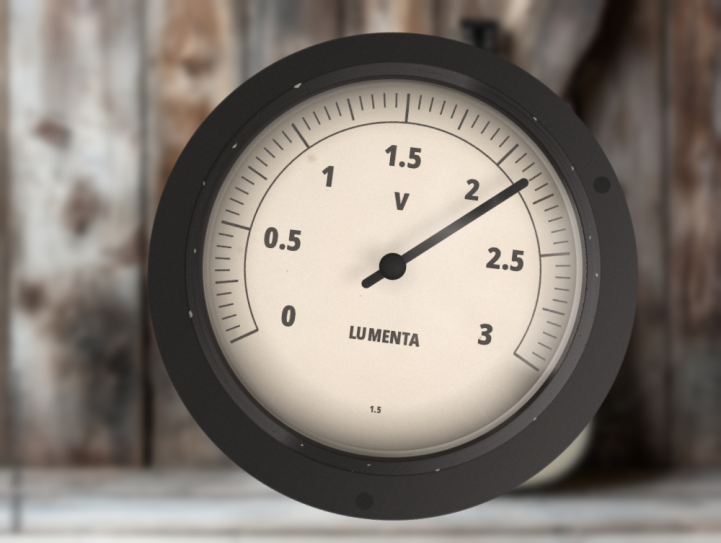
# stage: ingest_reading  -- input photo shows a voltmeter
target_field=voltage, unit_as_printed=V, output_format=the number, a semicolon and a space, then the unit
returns 2.15; V
